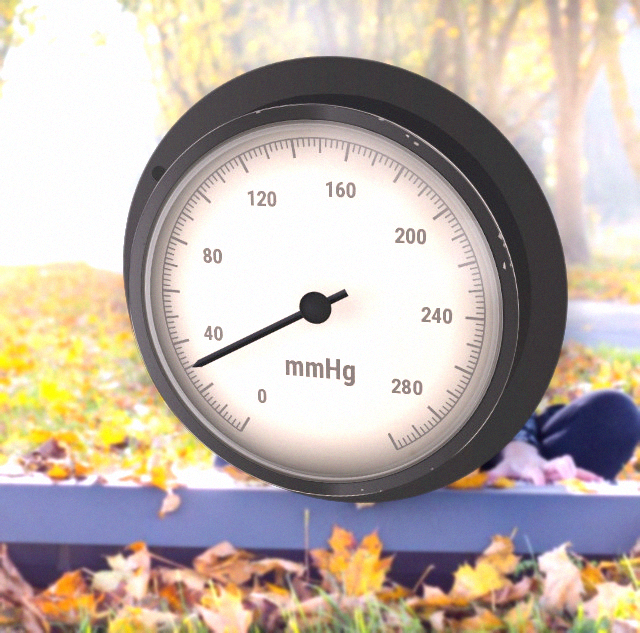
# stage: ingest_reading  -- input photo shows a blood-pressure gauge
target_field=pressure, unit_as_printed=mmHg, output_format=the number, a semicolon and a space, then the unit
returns 30; mmHg
